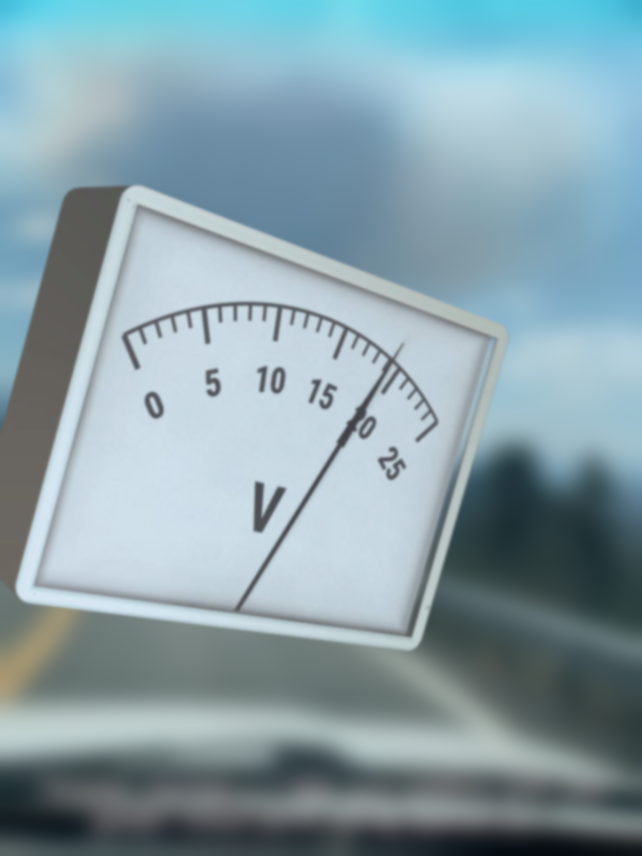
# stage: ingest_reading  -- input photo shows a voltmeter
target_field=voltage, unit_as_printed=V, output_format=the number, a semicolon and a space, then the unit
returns 19; V
